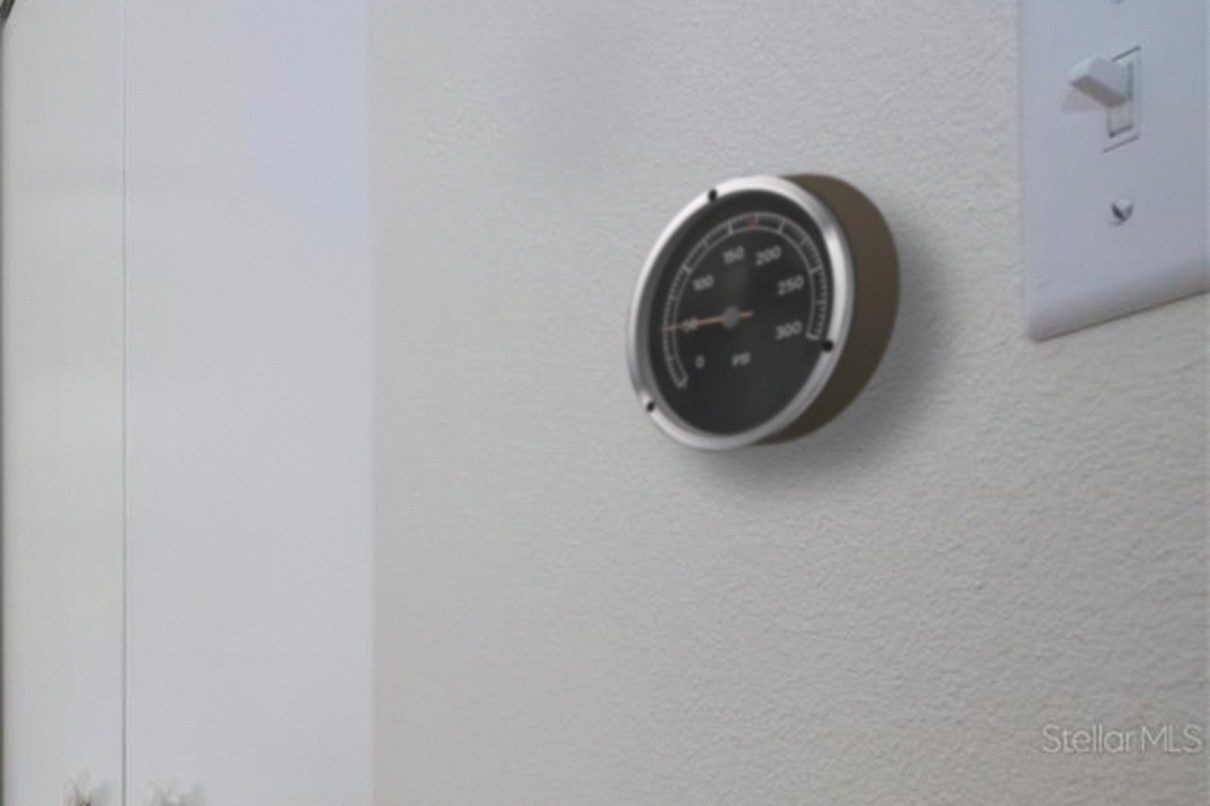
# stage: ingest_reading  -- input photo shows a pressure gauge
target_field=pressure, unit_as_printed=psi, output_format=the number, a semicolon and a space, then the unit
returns 50; psi
